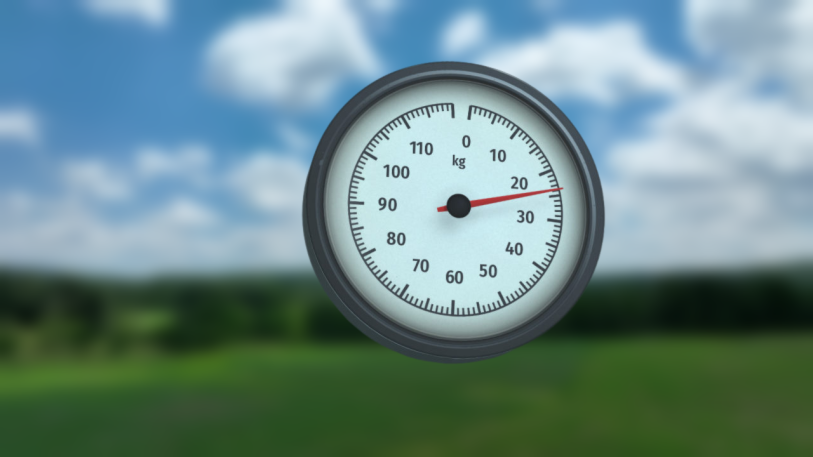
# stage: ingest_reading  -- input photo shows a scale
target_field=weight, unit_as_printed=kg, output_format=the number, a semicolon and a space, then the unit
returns 24; kg
